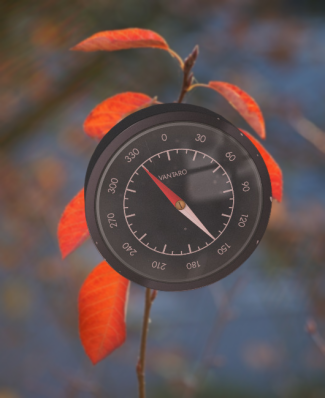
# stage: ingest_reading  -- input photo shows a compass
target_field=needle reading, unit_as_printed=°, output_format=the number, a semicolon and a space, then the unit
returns 330; °
